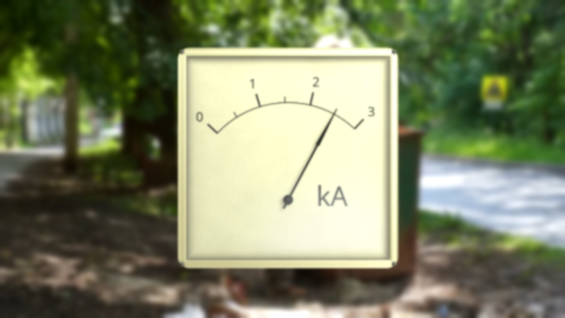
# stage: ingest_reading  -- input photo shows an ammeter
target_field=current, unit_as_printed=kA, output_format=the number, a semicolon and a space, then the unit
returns 2.5; kA
